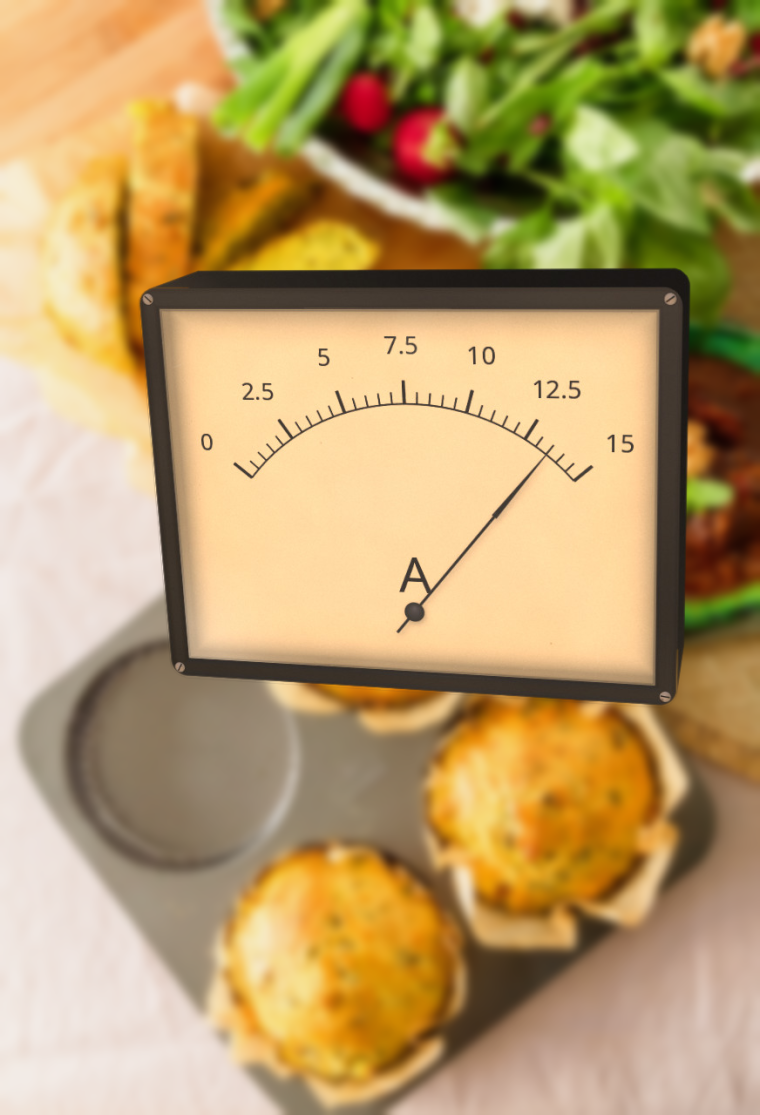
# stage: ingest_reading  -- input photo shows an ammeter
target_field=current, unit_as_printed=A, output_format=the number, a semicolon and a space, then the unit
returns 13.5; A
